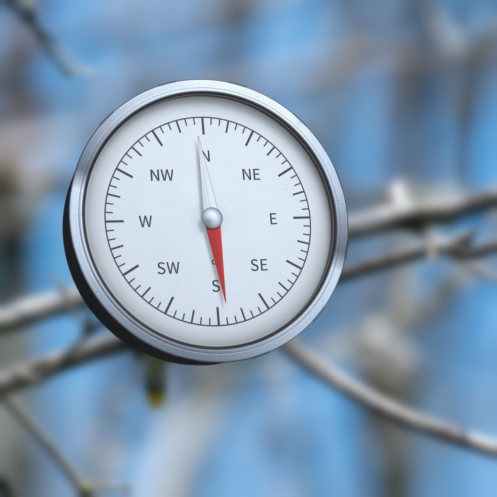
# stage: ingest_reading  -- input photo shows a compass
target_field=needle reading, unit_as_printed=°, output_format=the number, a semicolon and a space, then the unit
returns 175; °
